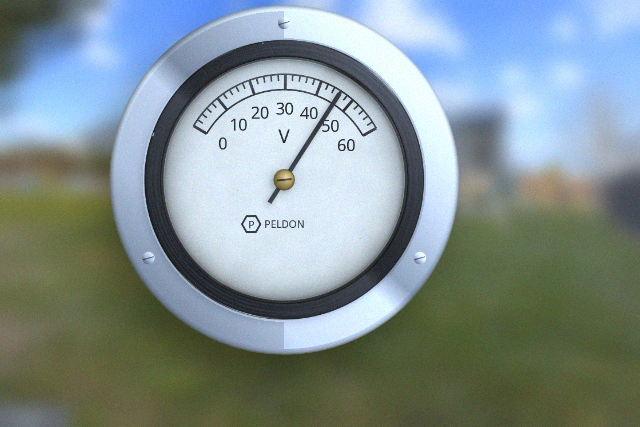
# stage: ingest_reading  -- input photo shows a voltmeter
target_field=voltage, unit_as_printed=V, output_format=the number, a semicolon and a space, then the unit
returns 46; V
